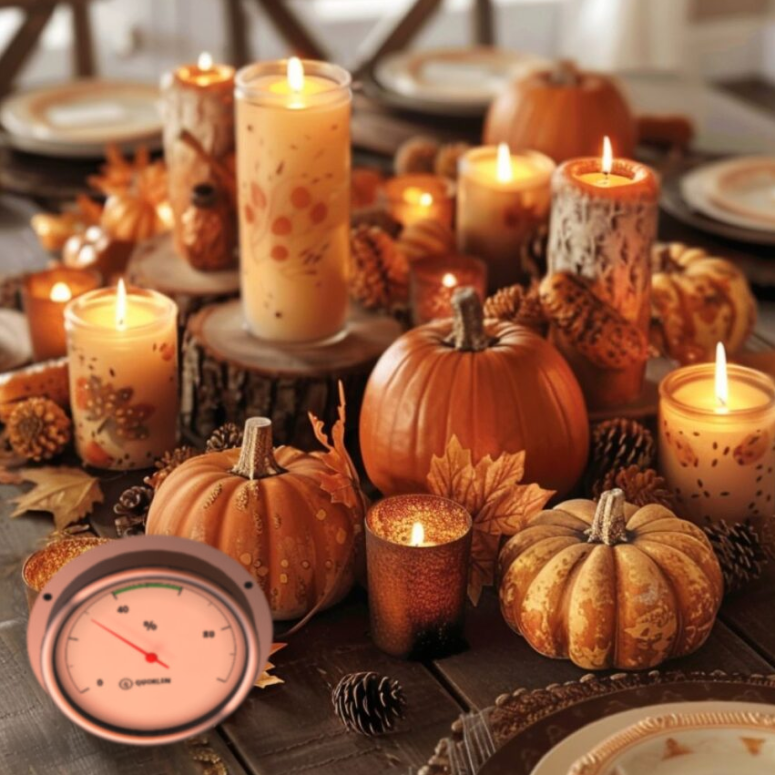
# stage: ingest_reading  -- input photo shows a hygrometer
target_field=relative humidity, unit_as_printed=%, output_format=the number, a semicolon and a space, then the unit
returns 30; %
